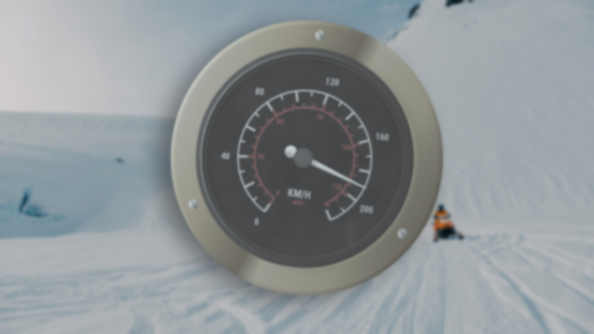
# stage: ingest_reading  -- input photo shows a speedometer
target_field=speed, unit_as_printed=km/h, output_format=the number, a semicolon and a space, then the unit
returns 190; km/h
